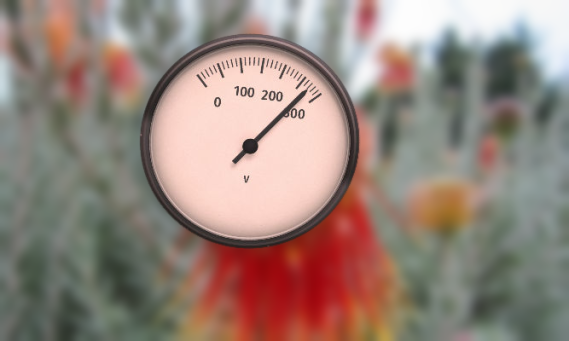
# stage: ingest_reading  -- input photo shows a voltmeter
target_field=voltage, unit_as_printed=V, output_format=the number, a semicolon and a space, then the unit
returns 270; V
